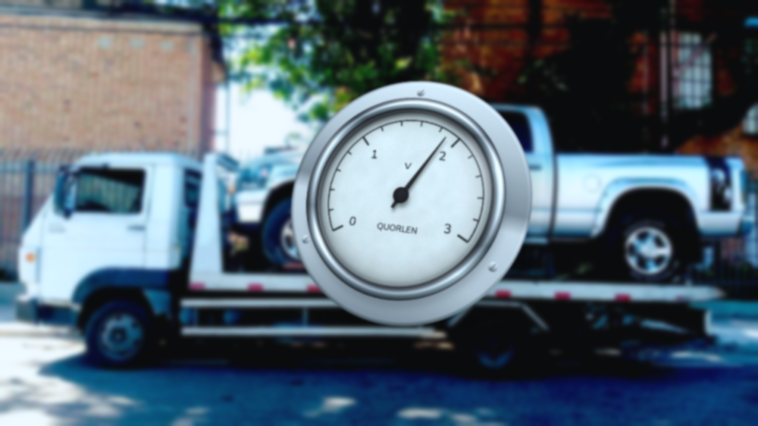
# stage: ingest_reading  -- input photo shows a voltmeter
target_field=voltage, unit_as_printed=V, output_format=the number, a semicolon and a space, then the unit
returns 1.9; V
